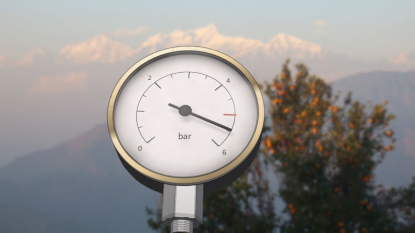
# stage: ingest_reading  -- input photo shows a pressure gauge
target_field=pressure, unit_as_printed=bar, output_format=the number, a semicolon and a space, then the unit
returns 5.5; bar
